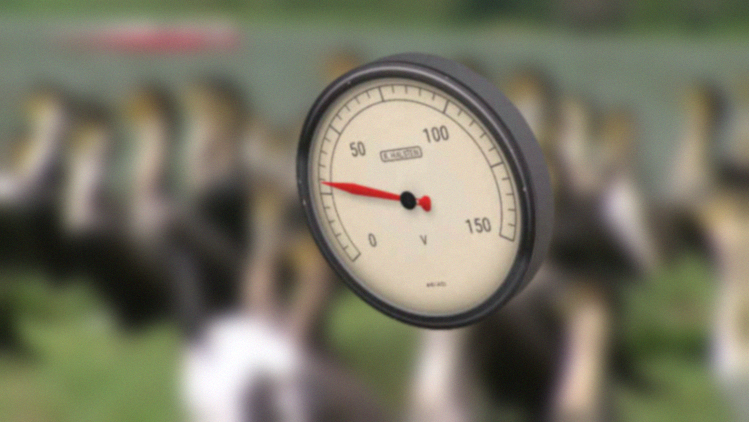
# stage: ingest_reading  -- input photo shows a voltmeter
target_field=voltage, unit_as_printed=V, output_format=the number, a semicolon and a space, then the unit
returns 30; V
